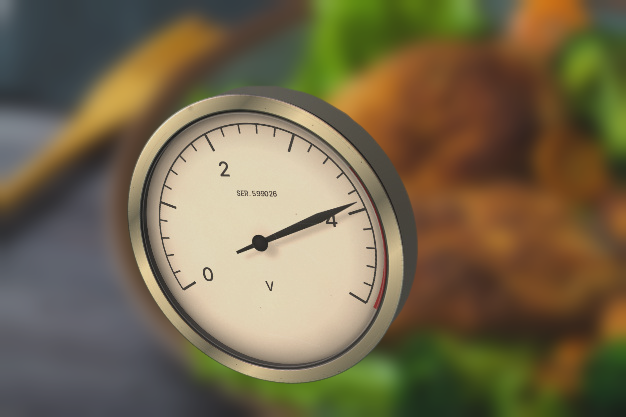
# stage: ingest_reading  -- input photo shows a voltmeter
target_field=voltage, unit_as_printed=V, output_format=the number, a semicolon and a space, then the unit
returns 3.9; V
